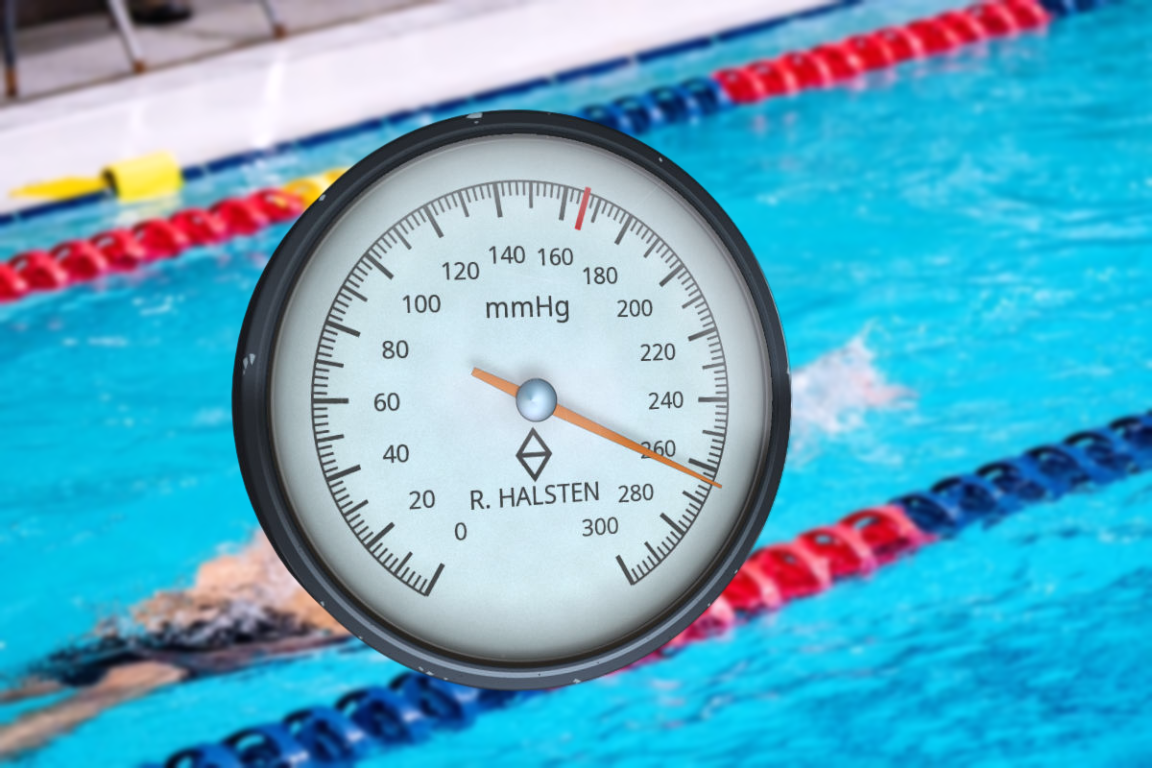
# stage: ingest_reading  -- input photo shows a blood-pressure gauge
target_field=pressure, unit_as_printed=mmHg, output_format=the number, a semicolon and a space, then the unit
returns 264; mmHg
